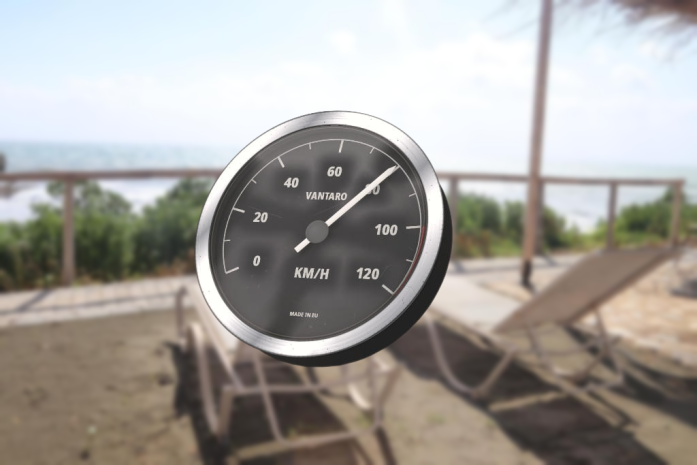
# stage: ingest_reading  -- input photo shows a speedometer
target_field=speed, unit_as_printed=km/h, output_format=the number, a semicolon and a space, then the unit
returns 80; km/h
